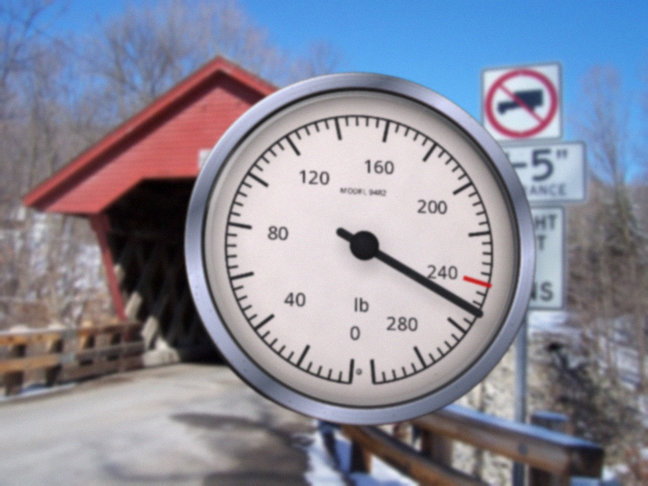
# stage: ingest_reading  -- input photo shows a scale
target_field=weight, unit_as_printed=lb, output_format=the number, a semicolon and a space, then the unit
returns 252; lb
